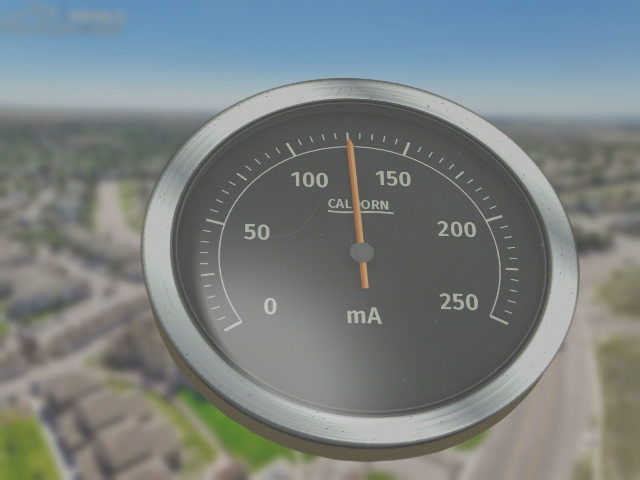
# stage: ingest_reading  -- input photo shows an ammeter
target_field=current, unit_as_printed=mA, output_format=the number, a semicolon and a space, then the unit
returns 125; mA
